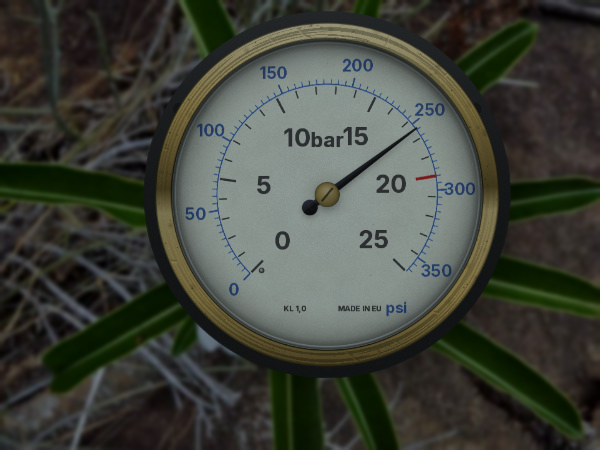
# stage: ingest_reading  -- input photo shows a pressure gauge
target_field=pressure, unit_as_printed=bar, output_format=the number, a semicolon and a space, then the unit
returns 17.5; bar
